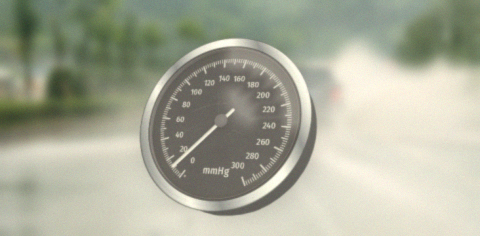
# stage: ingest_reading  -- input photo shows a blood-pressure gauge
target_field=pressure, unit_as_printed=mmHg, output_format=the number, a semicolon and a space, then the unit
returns 10; mmHg
